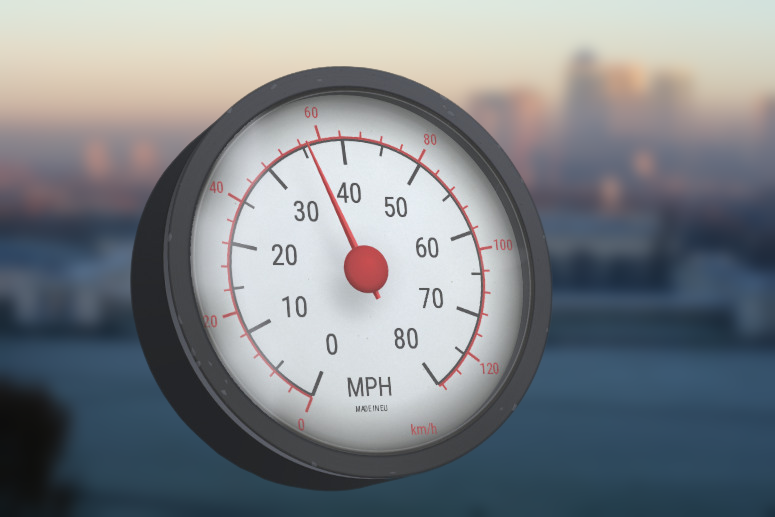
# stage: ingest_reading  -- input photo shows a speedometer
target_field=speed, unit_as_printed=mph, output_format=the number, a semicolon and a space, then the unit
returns 35; mph
